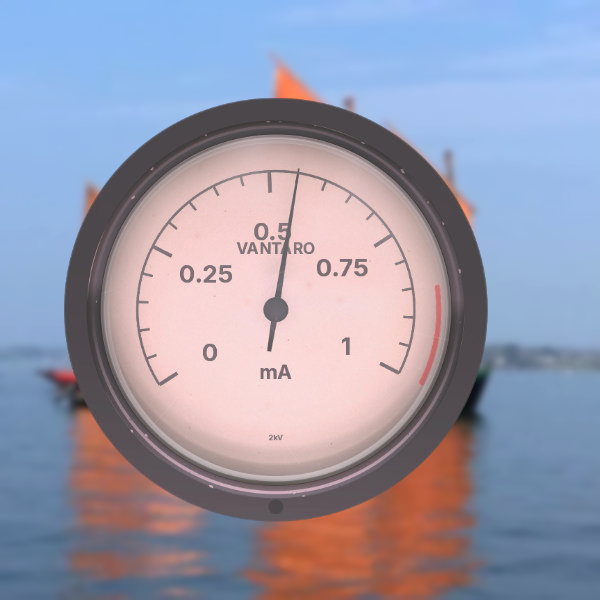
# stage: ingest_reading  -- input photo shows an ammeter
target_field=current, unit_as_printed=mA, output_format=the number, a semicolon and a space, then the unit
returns 0.55; mA
